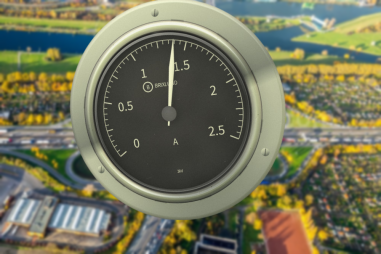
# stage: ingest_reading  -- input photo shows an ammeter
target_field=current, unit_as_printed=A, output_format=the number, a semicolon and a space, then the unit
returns 1.4; A
